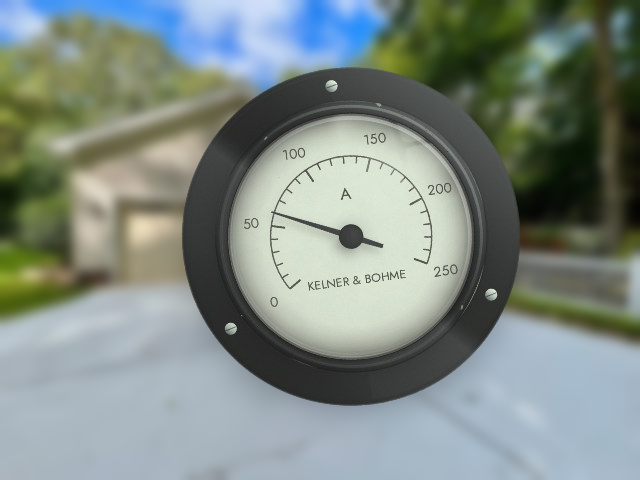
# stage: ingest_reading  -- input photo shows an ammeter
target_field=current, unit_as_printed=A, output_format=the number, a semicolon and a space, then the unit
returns 60; A
